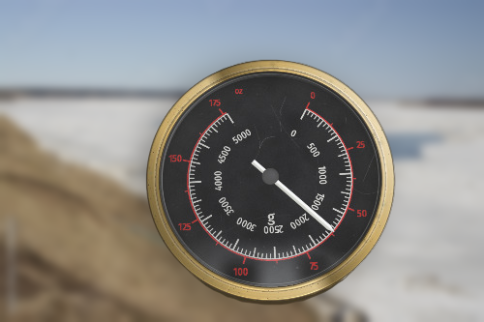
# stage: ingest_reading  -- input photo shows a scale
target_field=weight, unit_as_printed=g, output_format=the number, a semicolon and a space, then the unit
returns 1750; g
